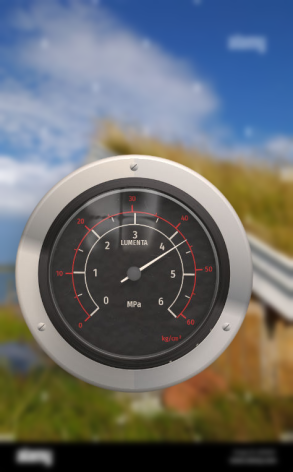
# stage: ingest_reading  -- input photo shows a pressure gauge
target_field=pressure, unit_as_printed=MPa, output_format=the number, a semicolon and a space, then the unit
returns 4.25; MPa
